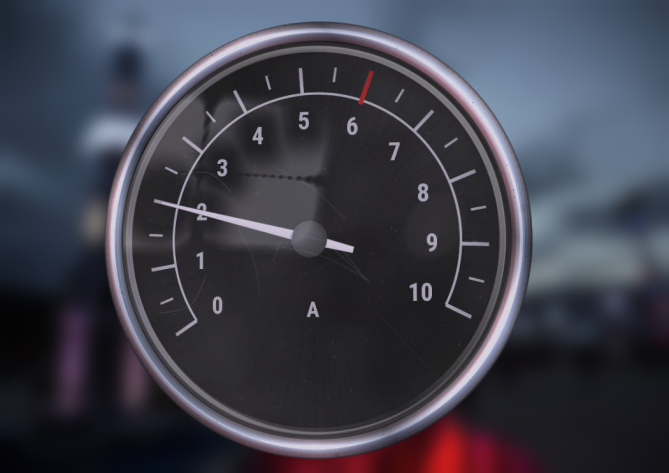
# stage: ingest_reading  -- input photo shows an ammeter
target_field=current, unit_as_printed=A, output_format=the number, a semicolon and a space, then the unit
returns 2; A
